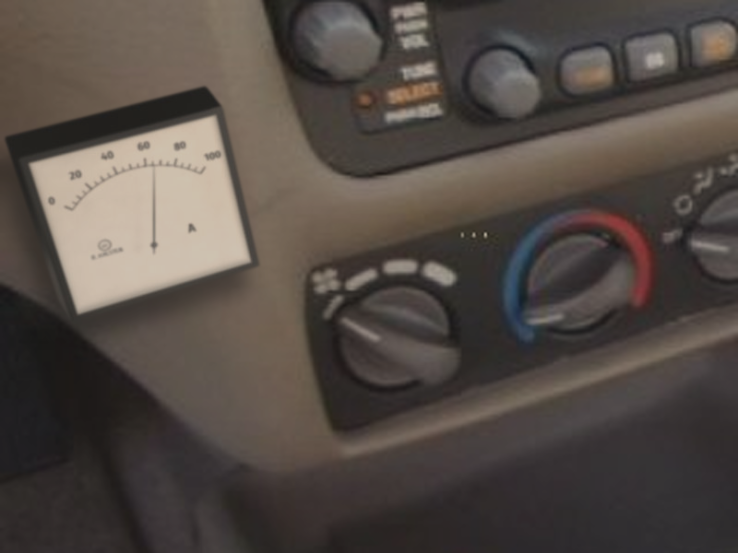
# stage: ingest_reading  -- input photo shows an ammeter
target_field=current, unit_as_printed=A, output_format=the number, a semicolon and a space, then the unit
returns 65; A
